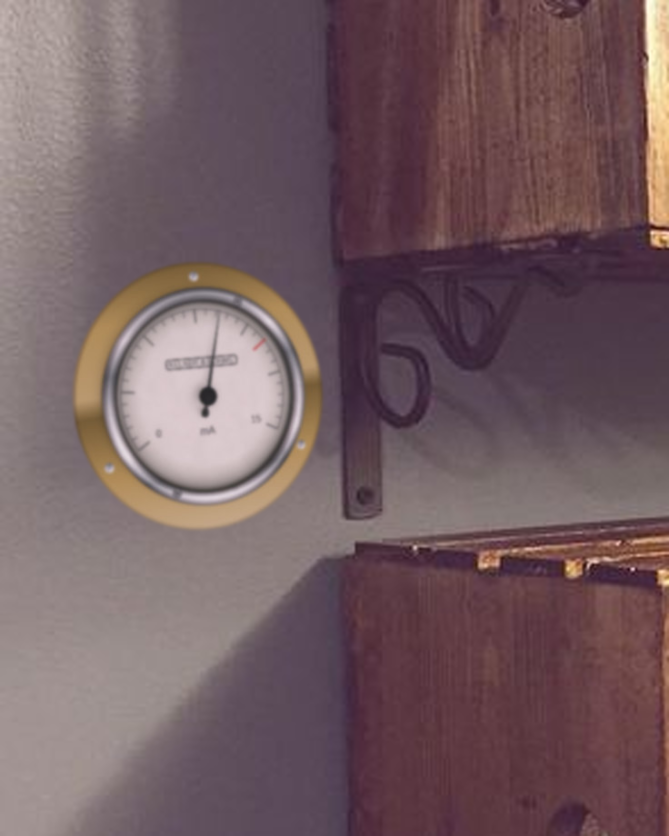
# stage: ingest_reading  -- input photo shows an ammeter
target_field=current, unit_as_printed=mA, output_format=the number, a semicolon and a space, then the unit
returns 8.5; mA
